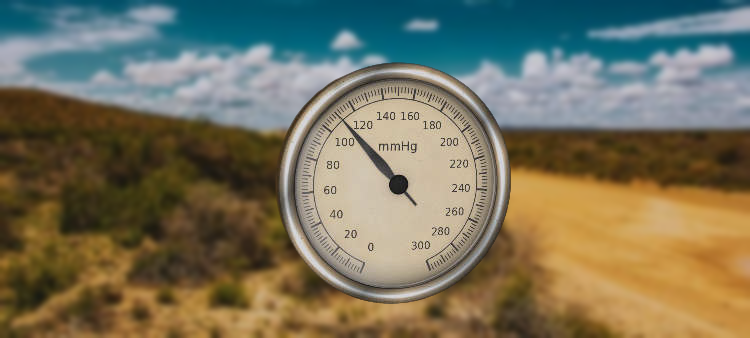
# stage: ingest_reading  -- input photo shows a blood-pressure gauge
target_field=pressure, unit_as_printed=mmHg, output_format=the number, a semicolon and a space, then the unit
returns 110; mmHg
